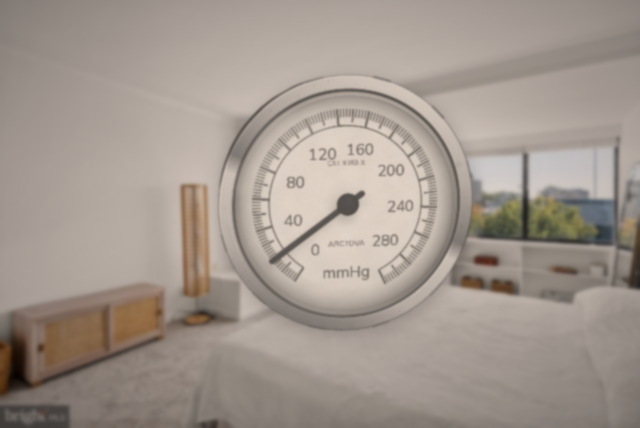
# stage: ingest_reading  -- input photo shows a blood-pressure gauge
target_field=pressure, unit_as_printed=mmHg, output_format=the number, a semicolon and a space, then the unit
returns 20; mmHg
